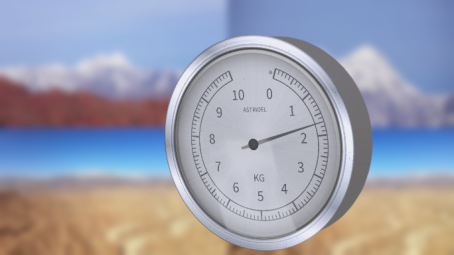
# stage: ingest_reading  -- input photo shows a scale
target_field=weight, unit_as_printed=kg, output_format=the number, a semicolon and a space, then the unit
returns 1.7; kg
